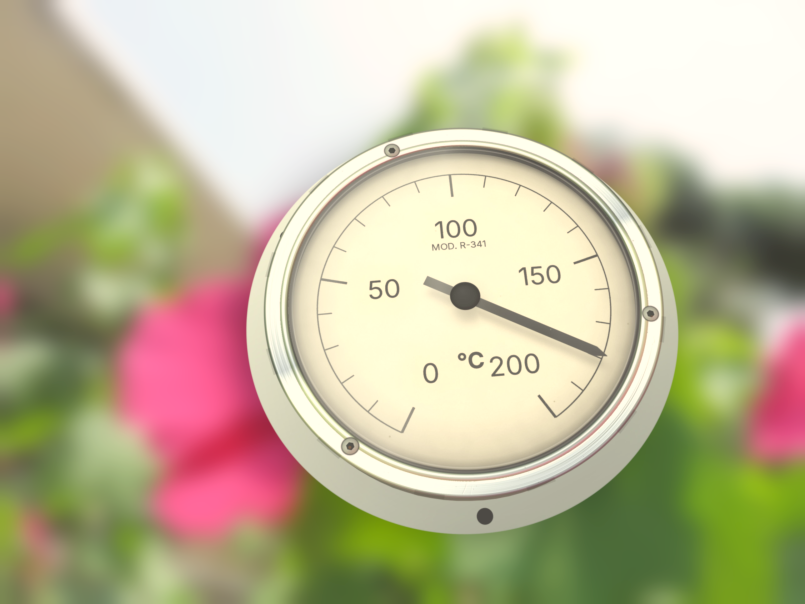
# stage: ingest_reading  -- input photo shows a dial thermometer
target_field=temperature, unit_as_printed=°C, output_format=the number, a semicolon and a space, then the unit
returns 180; °C
